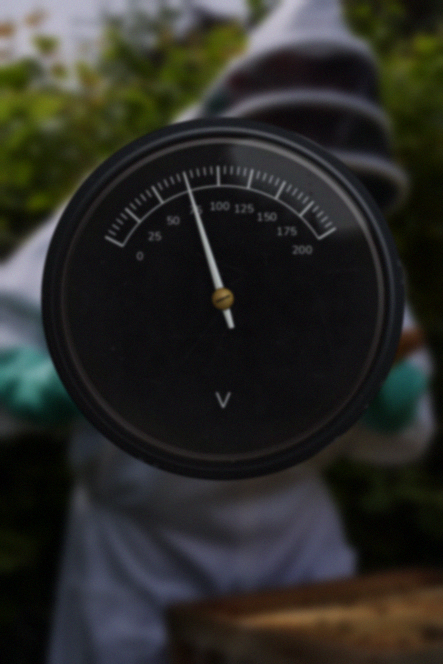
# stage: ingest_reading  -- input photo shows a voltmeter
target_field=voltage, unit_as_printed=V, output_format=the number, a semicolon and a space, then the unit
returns 75; V
